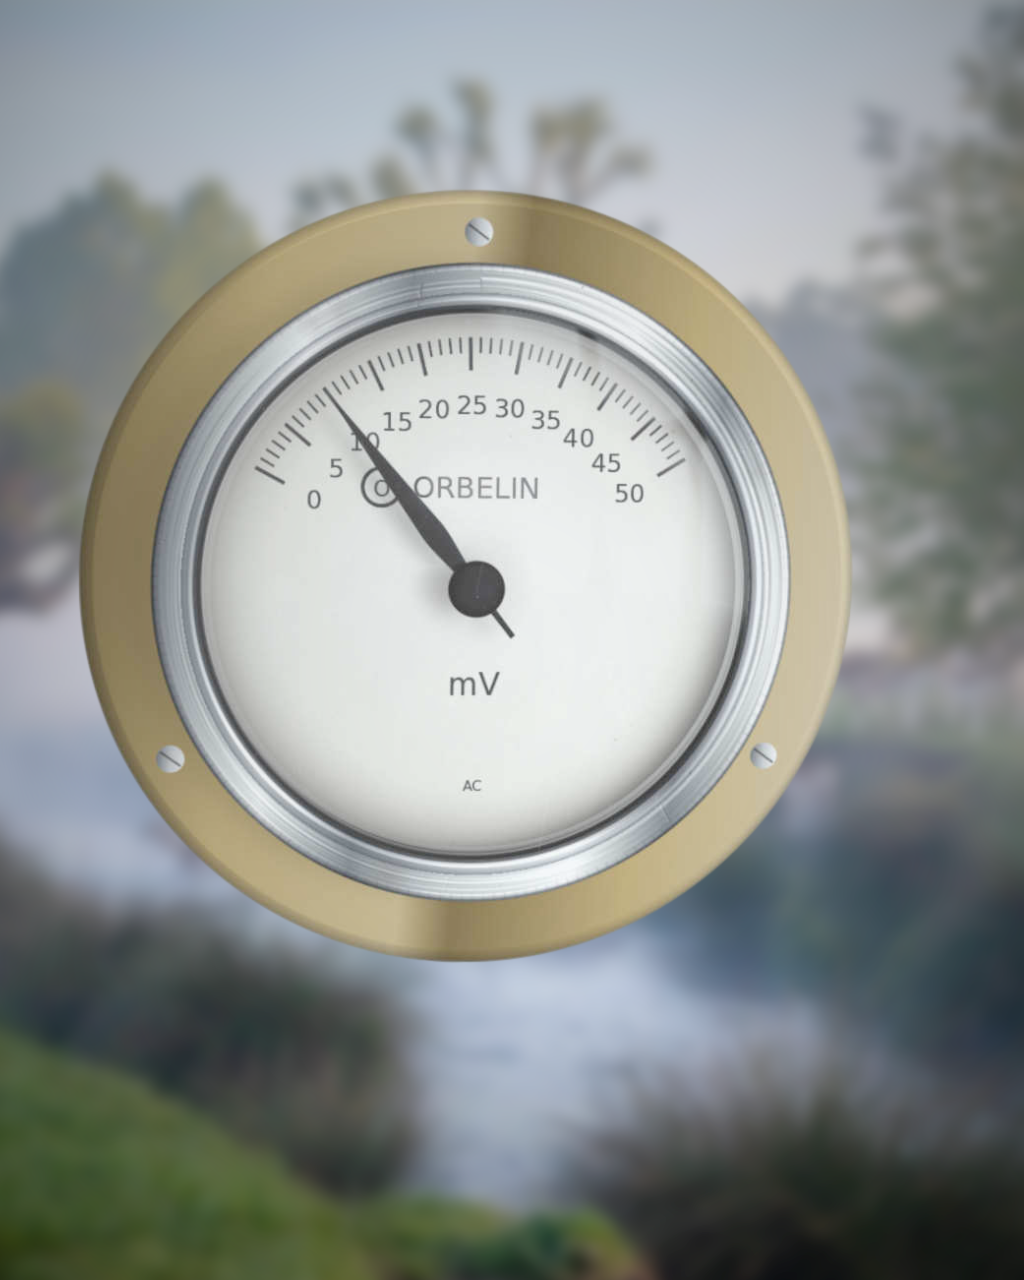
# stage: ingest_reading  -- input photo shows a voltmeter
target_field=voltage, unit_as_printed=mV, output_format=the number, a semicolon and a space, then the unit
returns 10; mV
